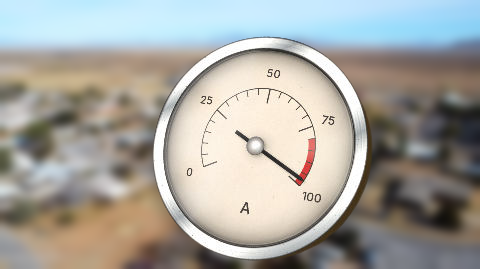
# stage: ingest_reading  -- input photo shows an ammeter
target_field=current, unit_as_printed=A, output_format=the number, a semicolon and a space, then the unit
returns 97.5; A
